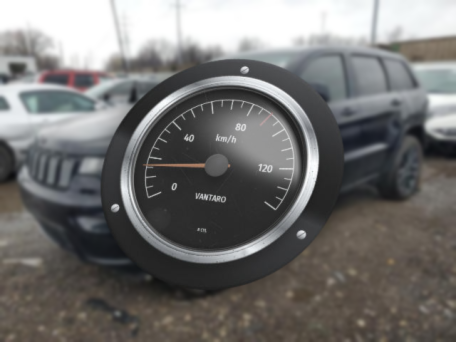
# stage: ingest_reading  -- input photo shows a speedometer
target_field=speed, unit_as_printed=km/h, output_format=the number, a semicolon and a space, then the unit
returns 15; km/h
